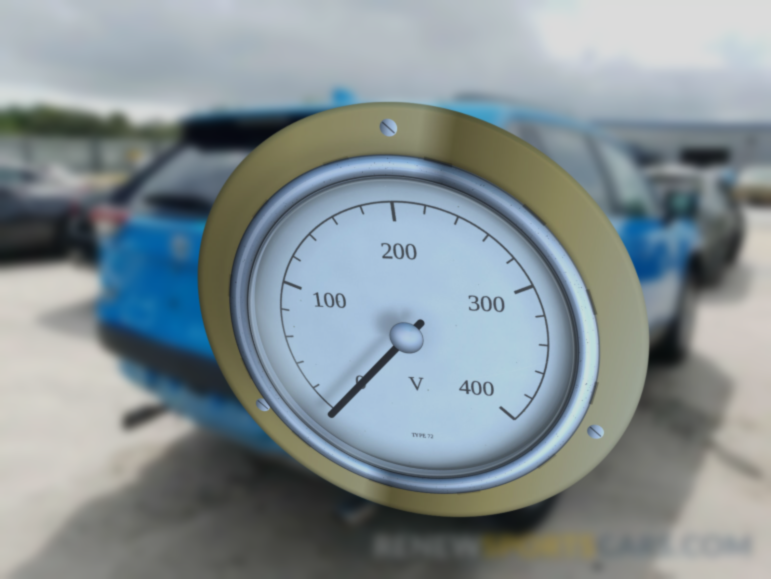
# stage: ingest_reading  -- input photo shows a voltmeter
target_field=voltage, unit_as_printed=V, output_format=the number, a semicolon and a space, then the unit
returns 0; V
